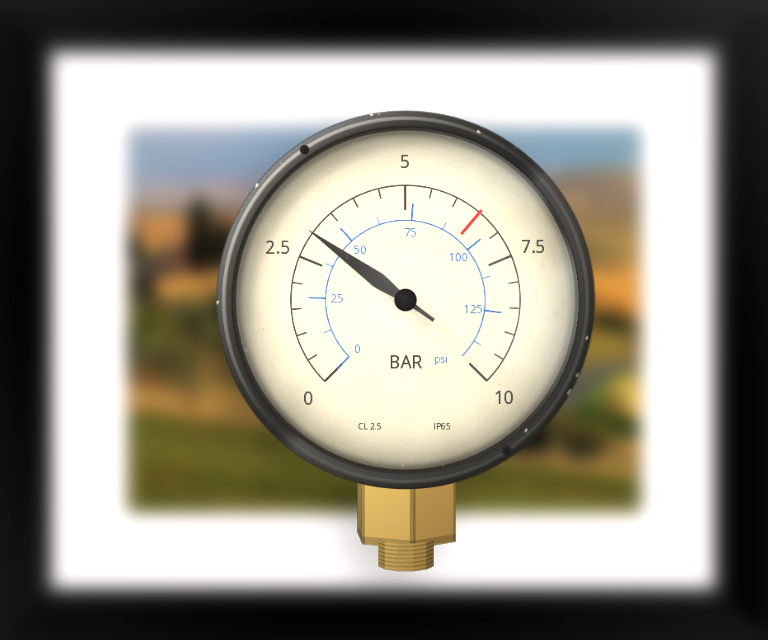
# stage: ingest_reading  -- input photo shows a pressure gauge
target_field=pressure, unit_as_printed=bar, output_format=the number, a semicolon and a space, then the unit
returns 3; bar
